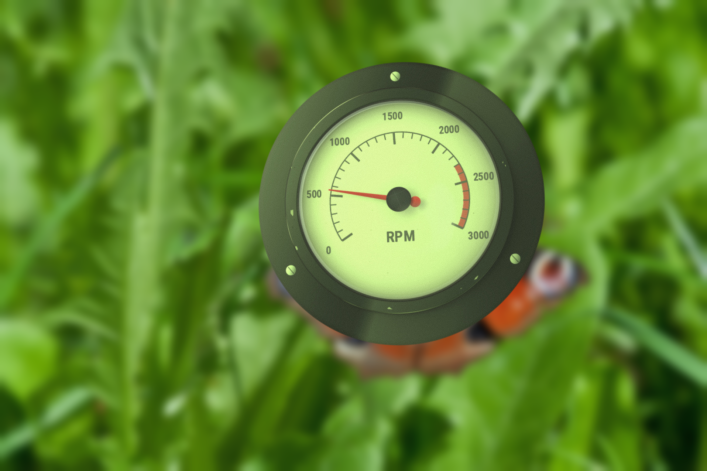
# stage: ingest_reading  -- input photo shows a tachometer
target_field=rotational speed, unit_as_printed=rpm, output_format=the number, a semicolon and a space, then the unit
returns 550; rpm
